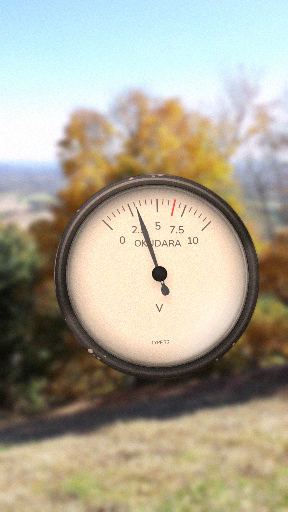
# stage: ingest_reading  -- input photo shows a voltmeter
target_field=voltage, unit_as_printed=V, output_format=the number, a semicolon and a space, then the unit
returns 3; V
